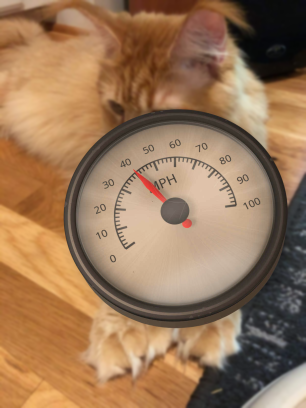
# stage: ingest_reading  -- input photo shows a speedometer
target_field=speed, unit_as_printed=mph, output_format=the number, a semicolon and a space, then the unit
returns 40; mph
